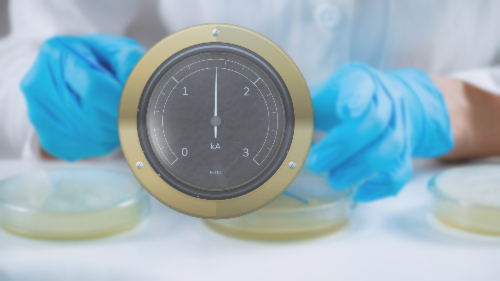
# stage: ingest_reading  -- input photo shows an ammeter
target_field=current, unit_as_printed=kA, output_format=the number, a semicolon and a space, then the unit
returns 1.5; kA
